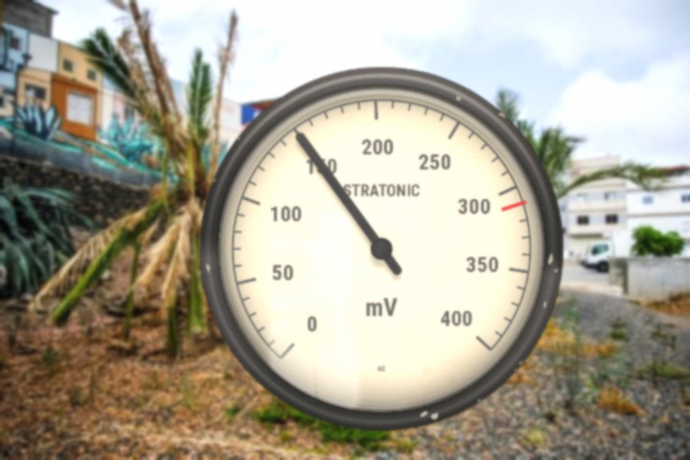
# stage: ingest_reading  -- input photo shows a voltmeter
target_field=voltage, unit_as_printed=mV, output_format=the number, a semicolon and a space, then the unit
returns 150; mV
